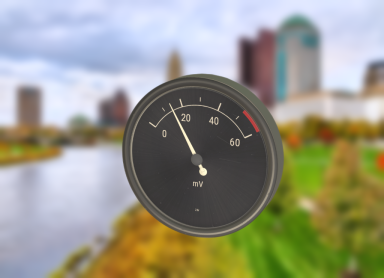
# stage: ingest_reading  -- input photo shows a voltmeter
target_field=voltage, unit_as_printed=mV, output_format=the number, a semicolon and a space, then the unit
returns 15; mV
